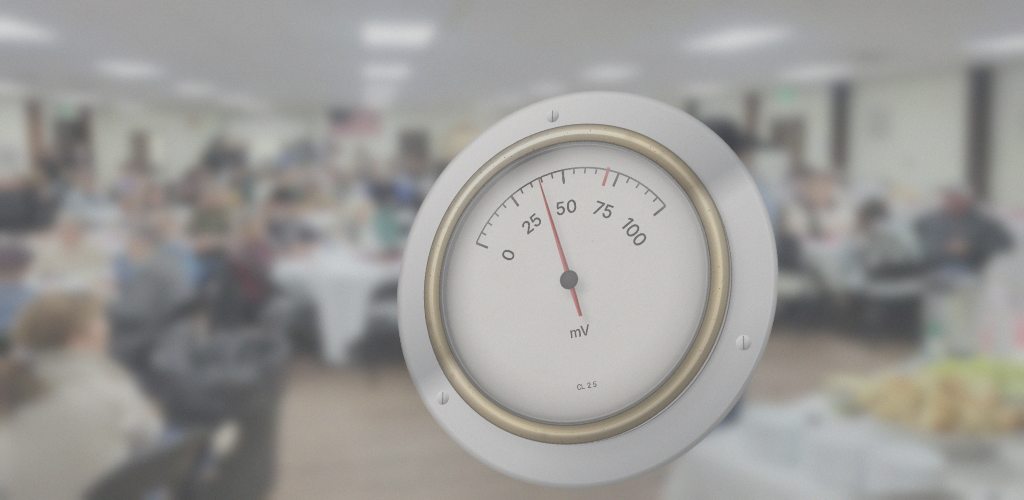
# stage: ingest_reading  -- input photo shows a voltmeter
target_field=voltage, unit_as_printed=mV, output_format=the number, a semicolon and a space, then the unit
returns 40; mV
